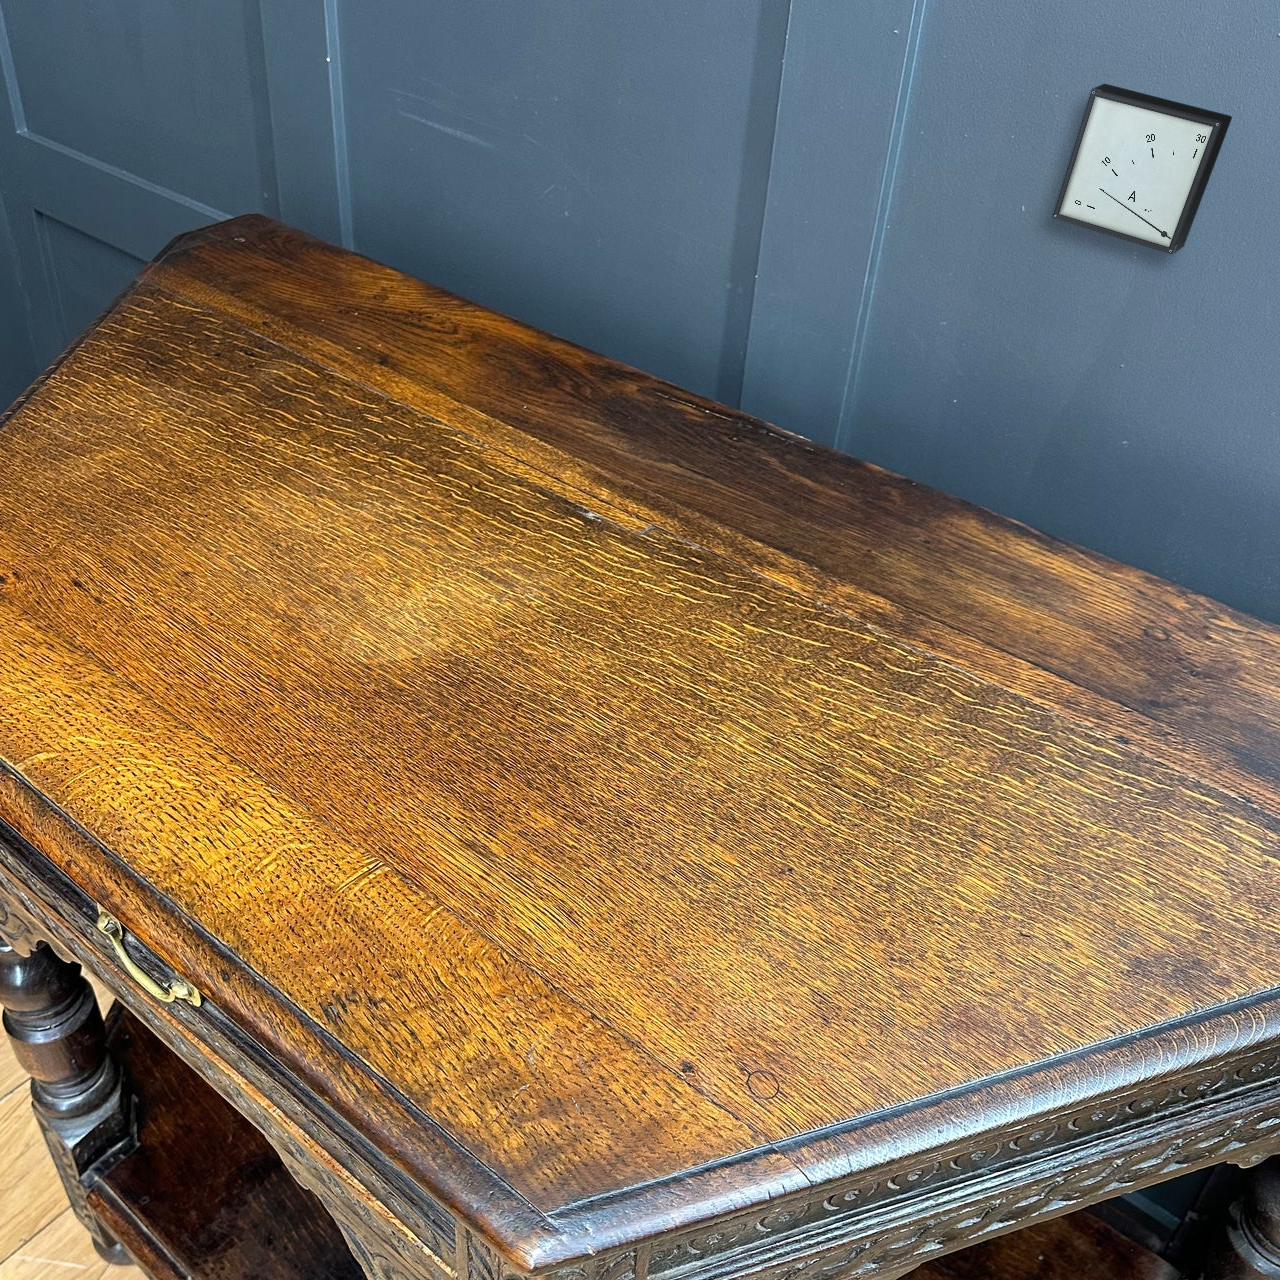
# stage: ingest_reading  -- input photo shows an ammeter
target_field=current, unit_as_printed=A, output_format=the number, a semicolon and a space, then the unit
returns 5; A
